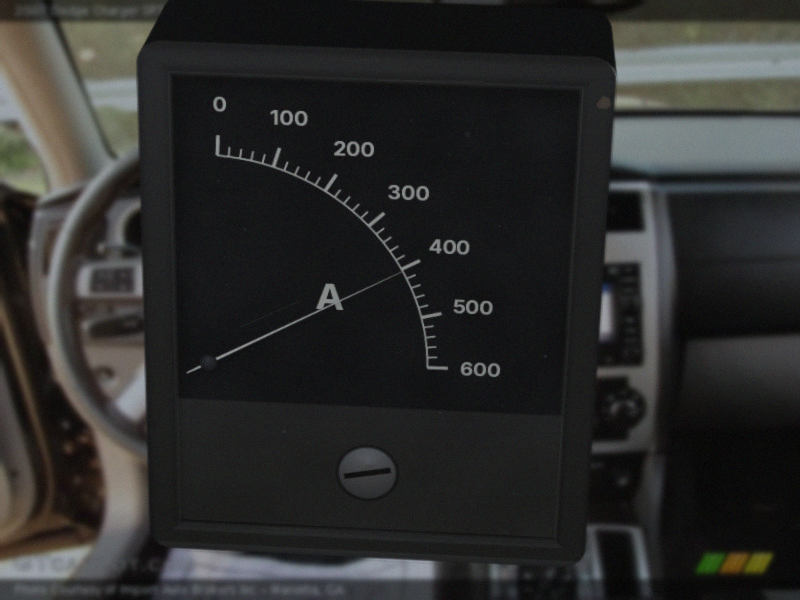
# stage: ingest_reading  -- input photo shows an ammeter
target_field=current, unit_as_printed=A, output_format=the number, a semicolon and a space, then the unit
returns 400; A
